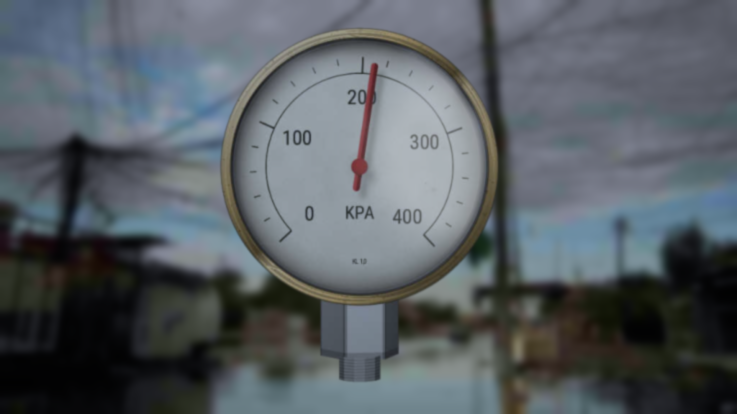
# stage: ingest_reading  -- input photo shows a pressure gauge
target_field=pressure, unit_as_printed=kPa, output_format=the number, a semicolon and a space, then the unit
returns 210; kPa
